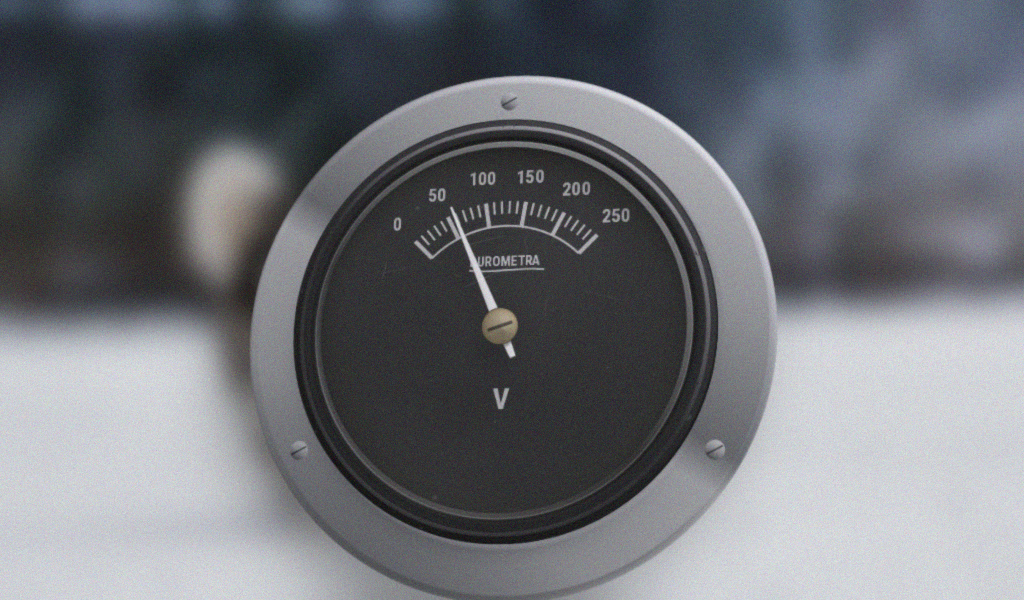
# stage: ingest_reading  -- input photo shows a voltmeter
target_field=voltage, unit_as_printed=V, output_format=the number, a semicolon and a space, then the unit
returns 60; V
